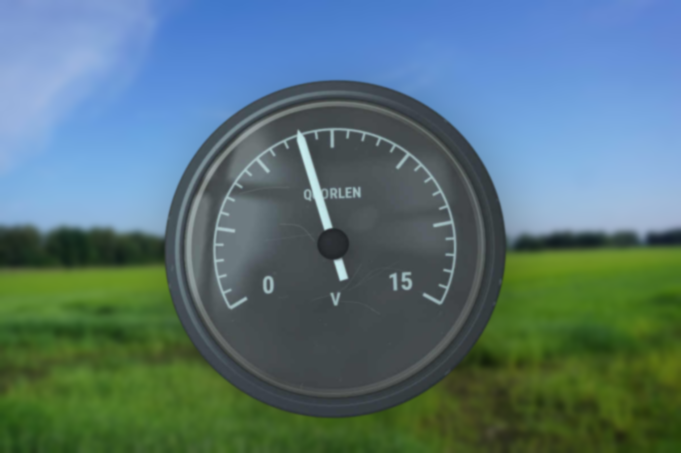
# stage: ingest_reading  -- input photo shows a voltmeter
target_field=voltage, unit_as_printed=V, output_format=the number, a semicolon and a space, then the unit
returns 6.5; V
